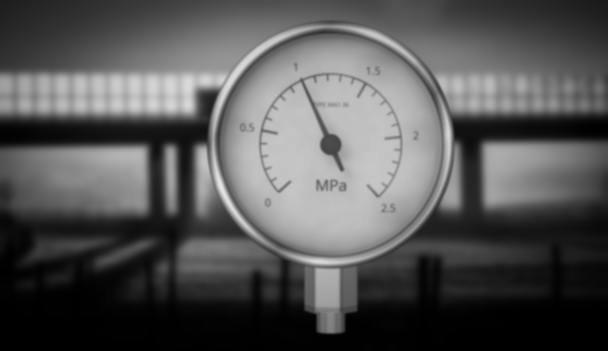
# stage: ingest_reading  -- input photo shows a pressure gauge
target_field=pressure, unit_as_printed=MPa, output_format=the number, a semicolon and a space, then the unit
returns 1; MPa
